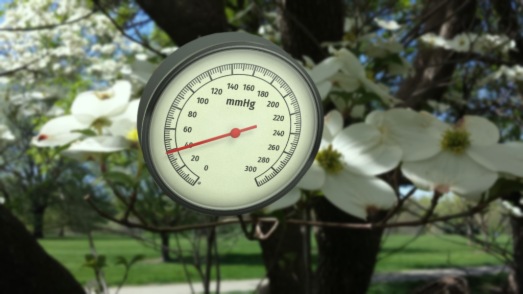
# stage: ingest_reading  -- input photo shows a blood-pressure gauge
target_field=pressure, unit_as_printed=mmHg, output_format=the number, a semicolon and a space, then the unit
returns 40; mmHg
